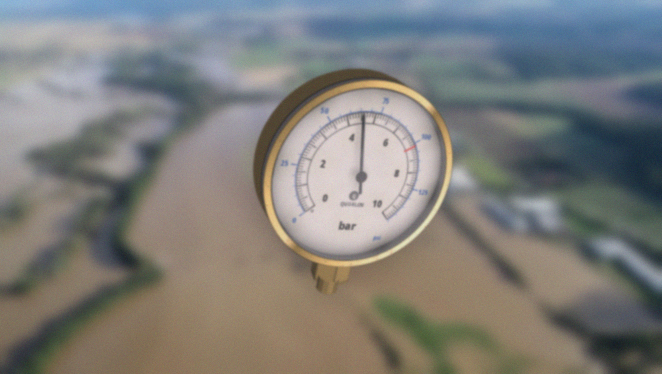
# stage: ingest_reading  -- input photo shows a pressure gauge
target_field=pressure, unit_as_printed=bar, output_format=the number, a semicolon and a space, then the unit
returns 4.5; bar
